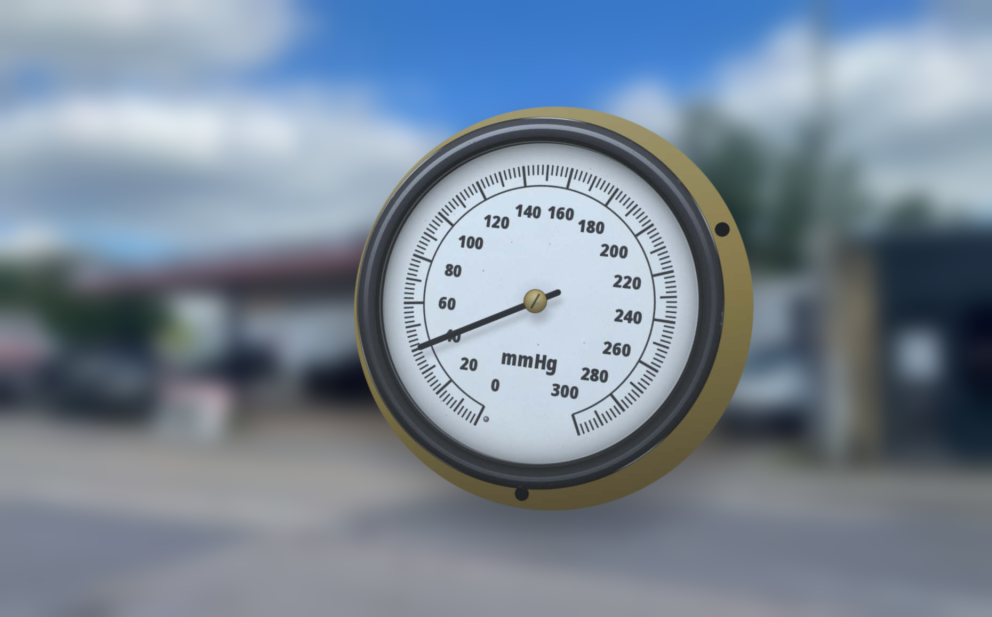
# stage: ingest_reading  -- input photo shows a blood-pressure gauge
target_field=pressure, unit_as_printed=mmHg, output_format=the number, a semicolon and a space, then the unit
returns 40; mmHg
